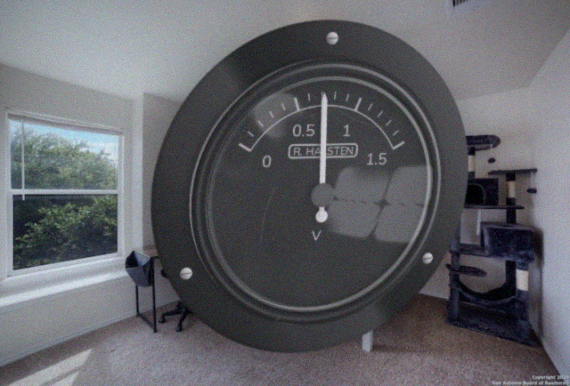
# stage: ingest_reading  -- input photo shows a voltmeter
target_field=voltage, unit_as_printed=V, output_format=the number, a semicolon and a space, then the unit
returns 0.7; V
